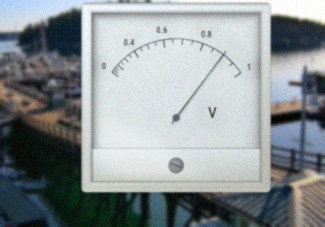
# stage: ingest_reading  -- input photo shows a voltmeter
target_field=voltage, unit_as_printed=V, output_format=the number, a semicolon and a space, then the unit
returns 0.9; V
